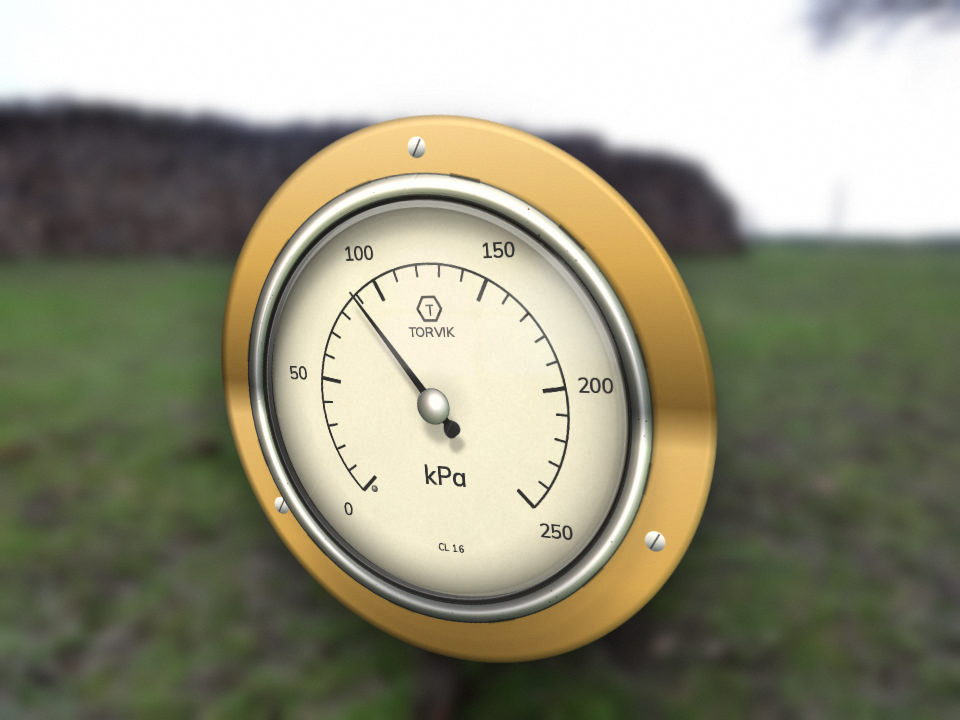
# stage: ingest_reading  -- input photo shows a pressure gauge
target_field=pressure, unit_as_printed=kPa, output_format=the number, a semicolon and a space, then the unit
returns 90; kPa
